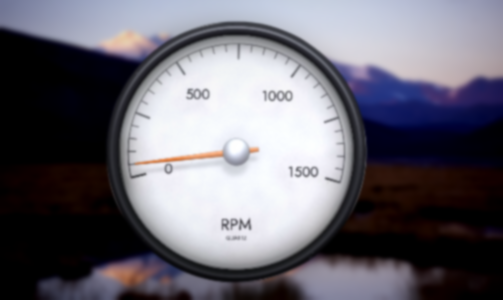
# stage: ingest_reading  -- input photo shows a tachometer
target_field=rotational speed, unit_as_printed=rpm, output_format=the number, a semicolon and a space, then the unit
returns 50; rpm
